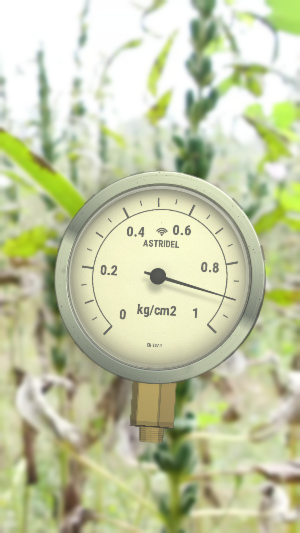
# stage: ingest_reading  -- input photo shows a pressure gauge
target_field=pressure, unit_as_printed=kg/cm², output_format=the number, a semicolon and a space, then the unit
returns 0.9; kg/cm²
